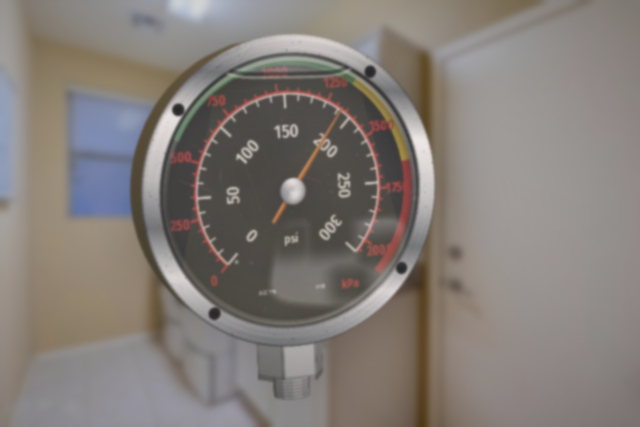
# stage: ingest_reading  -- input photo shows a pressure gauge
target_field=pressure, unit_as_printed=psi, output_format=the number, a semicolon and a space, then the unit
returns 190; psi
